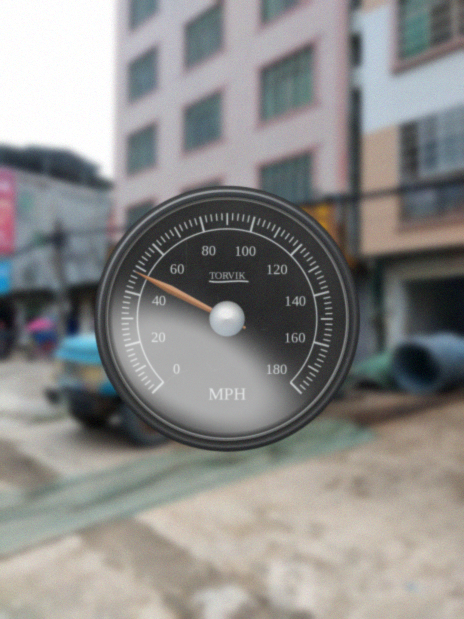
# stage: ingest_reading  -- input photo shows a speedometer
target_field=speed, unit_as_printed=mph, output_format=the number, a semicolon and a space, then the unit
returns 48; mph
